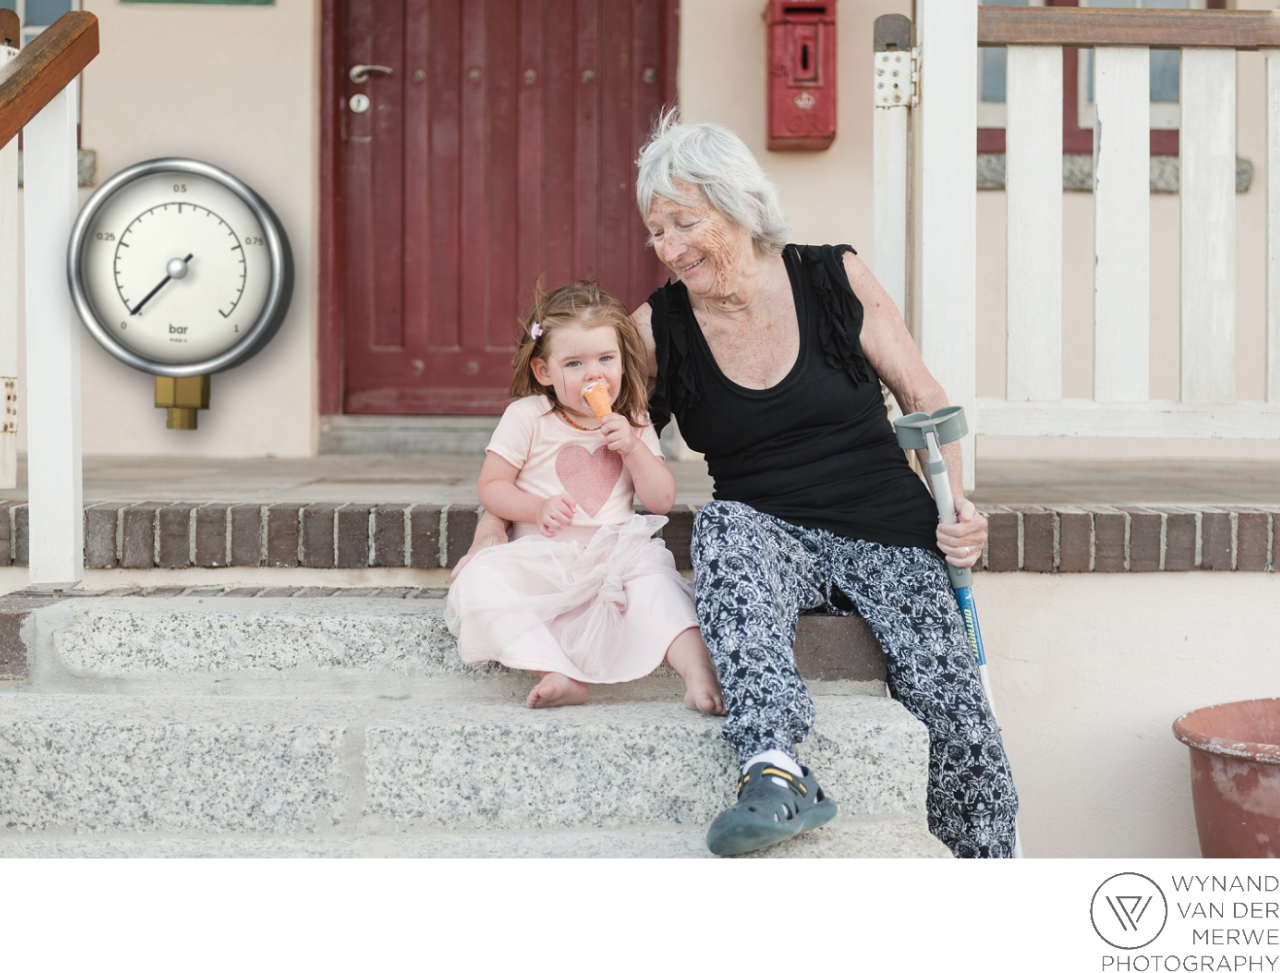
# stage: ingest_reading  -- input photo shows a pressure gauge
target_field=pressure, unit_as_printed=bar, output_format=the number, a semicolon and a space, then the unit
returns 0; bar
